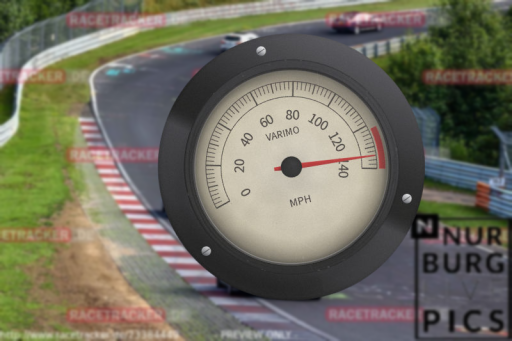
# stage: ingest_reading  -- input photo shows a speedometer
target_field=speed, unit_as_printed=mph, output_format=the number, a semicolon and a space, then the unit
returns 134; mph
